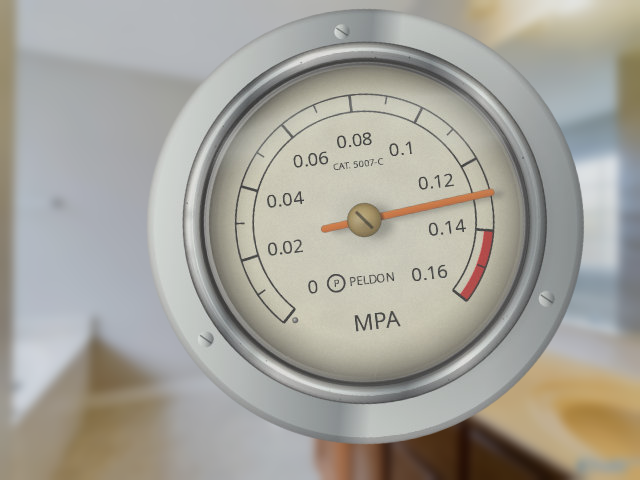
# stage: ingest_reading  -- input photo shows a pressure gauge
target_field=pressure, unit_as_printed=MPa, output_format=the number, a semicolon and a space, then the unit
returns 0.13; MPa
